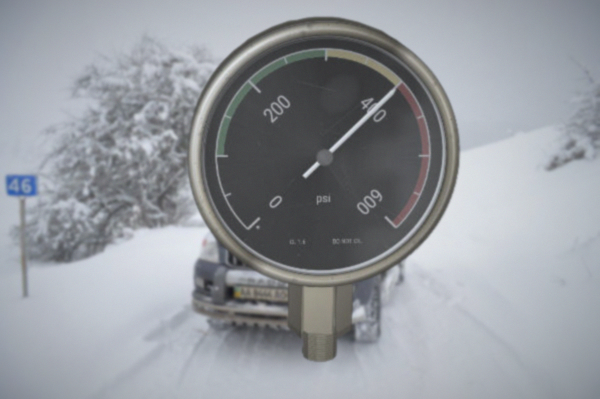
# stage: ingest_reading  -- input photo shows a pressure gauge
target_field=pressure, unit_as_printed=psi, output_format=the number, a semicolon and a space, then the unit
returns 400; psi
